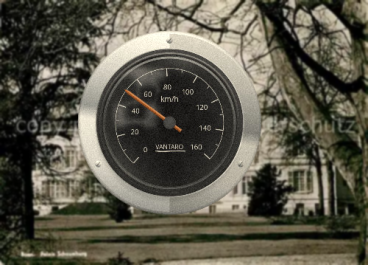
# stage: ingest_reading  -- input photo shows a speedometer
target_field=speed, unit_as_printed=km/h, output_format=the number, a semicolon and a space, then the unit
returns 50; km/h
